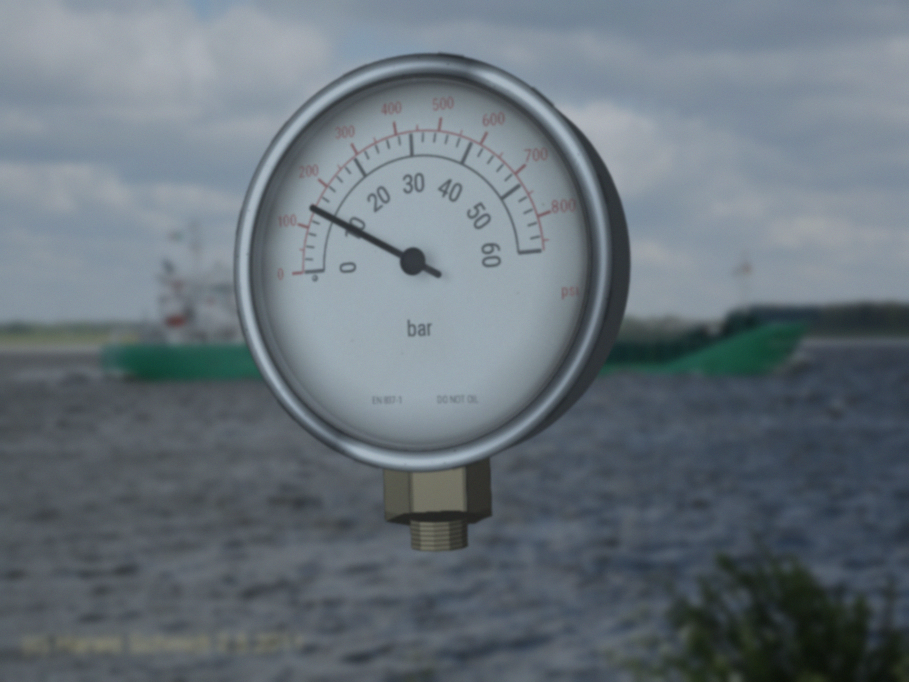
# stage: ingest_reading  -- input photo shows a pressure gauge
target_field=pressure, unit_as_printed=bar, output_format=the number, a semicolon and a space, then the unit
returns 10; bar
